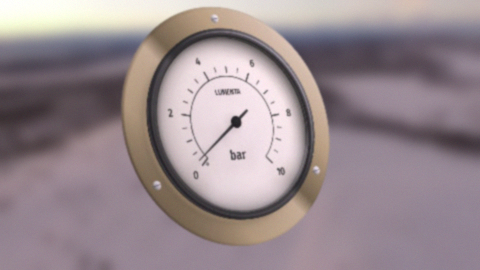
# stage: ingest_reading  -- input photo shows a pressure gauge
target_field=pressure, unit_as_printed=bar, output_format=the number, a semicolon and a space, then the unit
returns 0.25; bar
